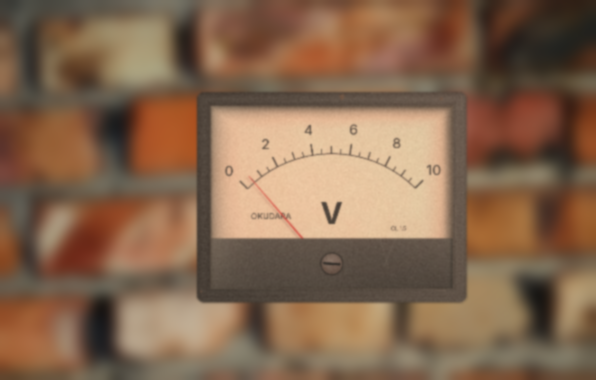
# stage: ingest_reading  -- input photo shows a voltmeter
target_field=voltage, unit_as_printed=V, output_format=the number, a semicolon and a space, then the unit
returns 0.5; V
